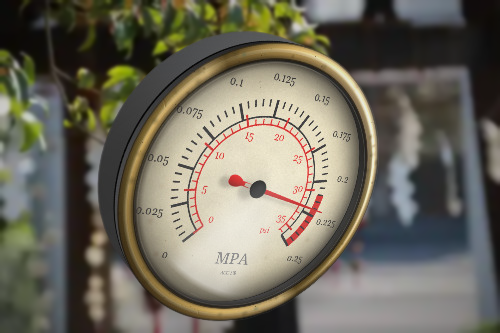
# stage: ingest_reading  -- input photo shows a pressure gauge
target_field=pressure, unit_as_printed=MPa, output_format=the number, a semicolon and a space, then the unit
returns 0.22; MPa
